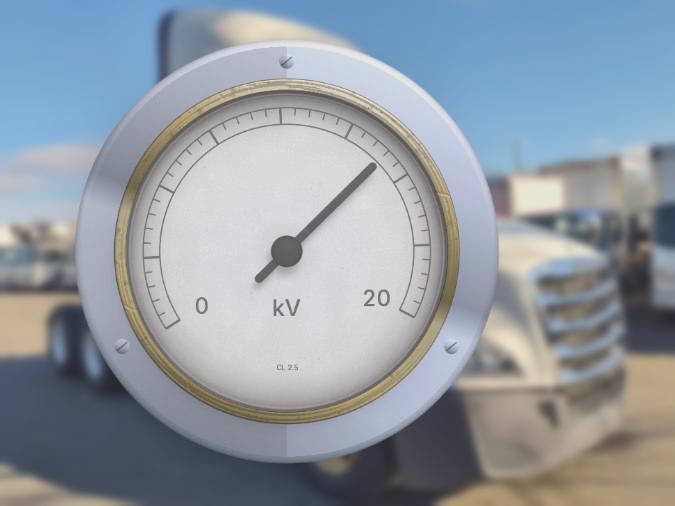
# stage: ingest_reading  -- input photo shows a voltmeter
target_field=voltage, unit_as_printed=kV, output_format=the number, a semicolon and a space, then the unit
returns 14; kV
